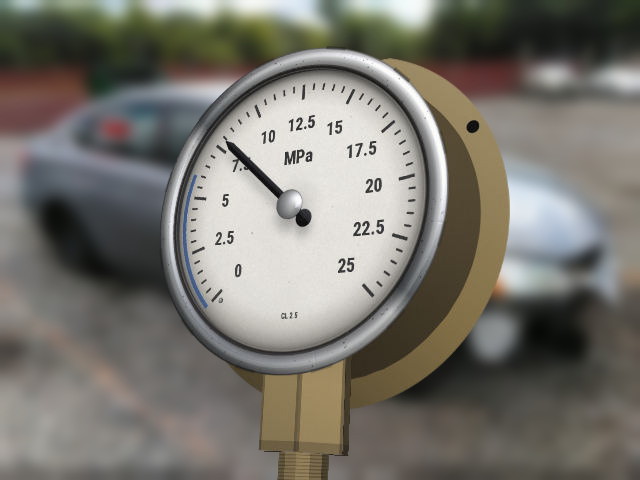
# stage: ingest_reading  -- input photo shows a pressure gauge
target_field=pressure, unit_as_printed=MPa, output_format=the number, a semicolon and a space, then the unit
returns 8; MPa
